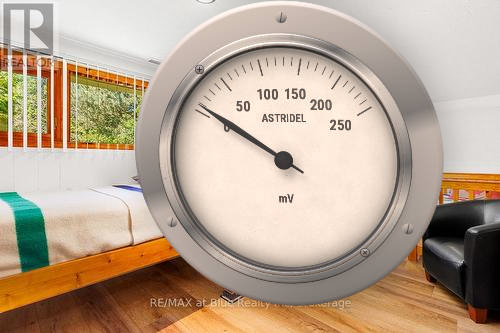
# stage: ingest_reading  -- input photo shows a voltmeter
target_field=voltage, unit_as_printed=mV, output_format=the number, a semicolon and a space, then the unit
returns 10; mV
